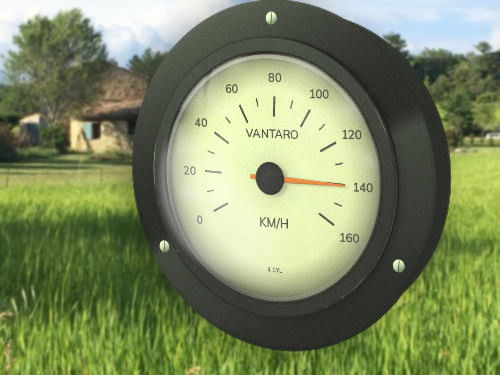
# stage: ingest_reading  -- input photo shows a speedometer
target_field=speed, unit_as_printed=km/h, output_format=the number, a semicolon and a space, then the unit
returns 140; km/h
